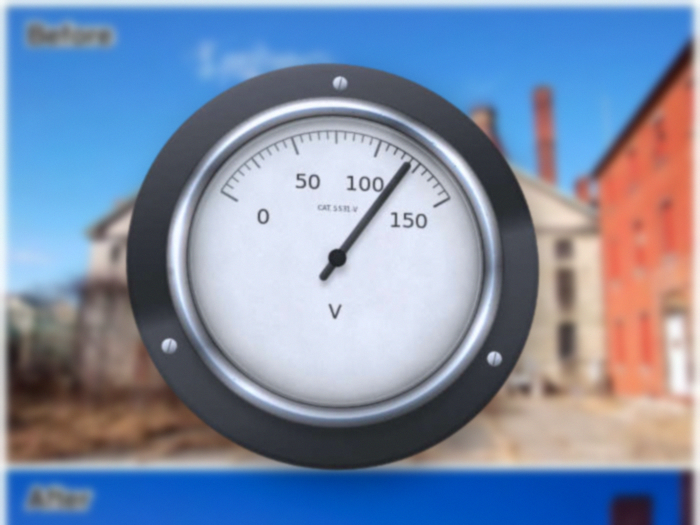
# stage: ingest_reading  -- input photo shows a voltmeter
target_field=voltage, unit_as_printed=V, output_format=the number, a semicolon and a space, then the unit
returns 120; V
